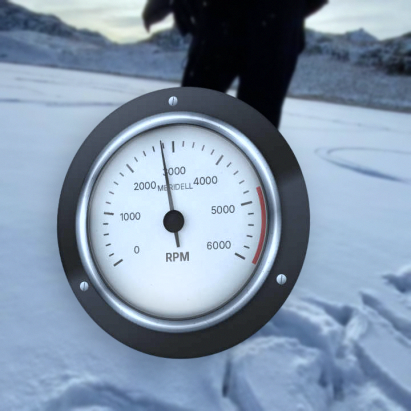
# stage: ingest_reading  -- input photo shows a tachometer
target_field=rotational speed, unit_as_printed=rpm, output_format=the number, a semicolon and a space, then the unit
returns 2800; rpm
